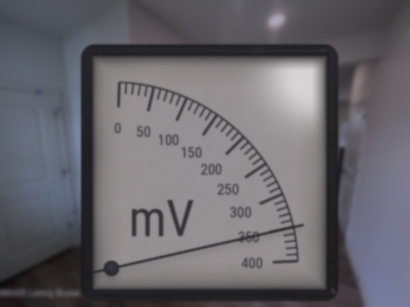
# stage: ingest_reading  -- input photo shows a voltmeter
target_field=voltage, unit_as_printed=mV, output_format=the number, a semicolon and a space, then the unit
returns 350; mV
